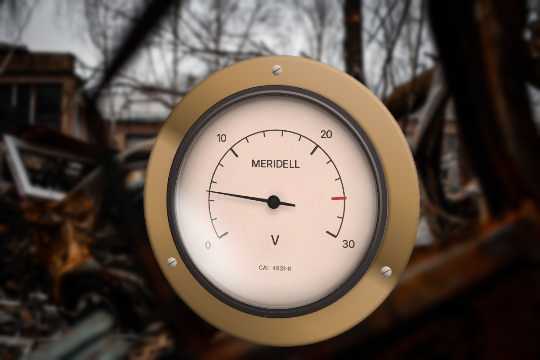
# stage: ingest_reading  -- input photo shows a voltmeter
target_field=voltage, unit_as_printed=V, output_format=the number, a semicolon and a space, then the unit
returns 5; V
